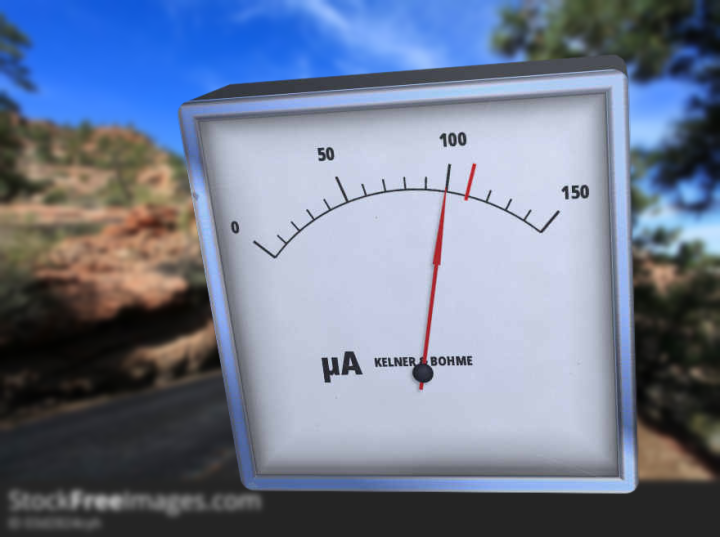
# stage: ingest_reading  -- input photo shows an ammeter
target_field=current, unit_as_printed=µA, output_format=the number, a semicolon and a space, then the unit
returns 100; µA
